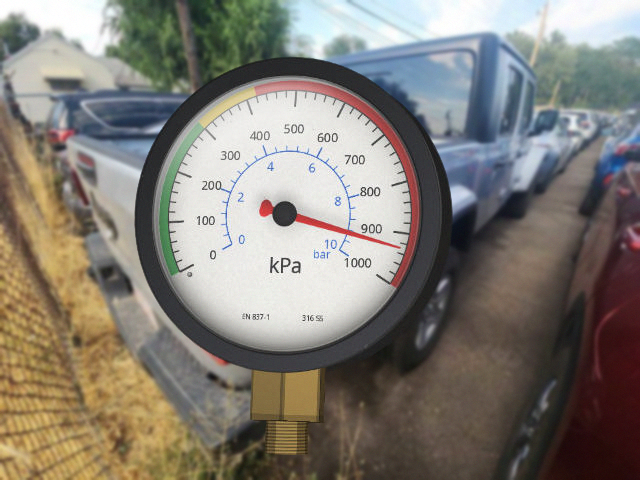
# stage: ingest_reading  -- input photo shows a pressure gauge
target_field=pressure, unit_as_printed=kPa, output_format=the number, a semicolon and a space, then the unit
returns 930; kPa
